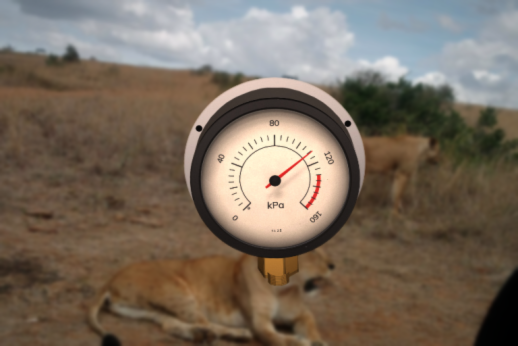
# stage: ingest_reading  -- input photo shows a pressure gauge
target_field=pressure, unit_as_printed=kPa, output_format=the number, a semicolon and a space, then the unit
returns 110; kPa
